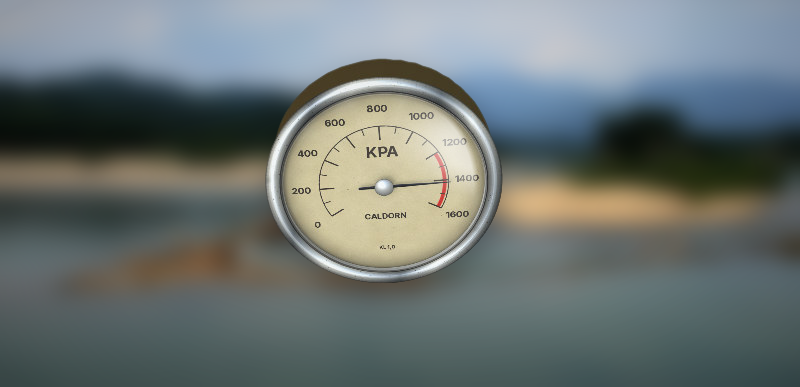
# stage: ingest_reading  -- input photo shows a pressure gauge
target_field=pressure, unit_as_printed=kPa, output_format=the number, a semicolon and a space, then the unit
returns 1400; kPa
